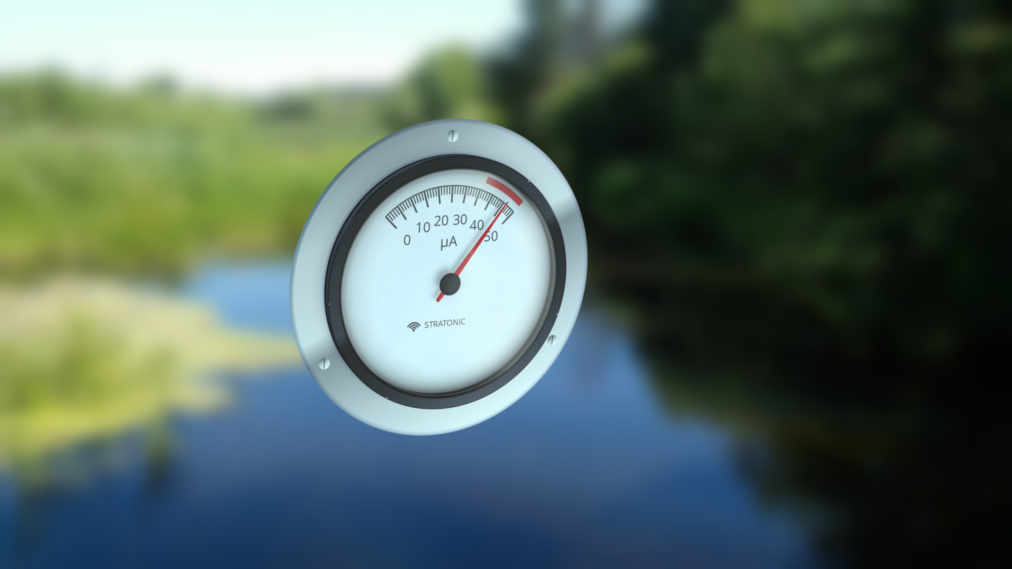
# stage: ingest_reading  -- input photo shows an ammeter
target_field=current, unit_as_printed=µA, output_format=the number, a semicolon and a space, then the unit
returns 45; µA
